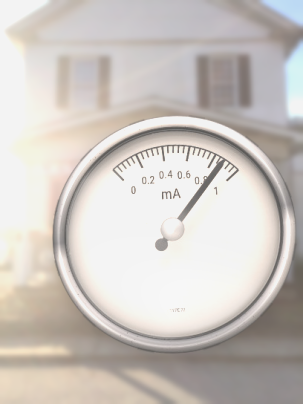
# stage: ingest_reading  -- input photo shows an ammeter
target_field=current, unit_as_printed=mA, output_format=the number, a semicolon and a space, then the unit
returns 0.88; mA
